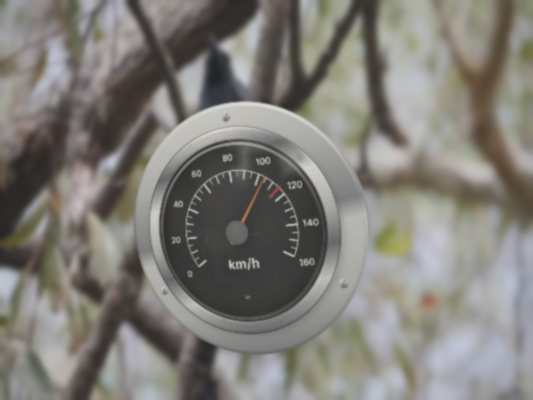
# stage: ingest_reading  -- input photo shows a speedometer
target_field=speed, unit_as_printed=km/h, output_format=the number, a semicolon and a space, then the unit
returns 105; km/h
